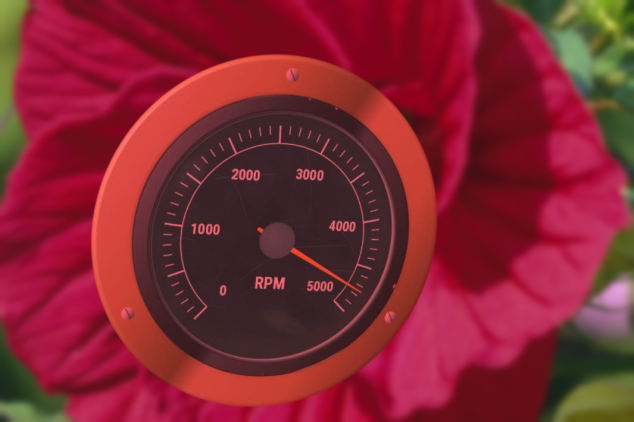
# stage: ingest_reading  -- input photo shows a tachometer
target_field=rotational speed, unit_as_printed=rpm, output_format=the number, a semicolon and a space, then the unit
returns 4750; rpm
